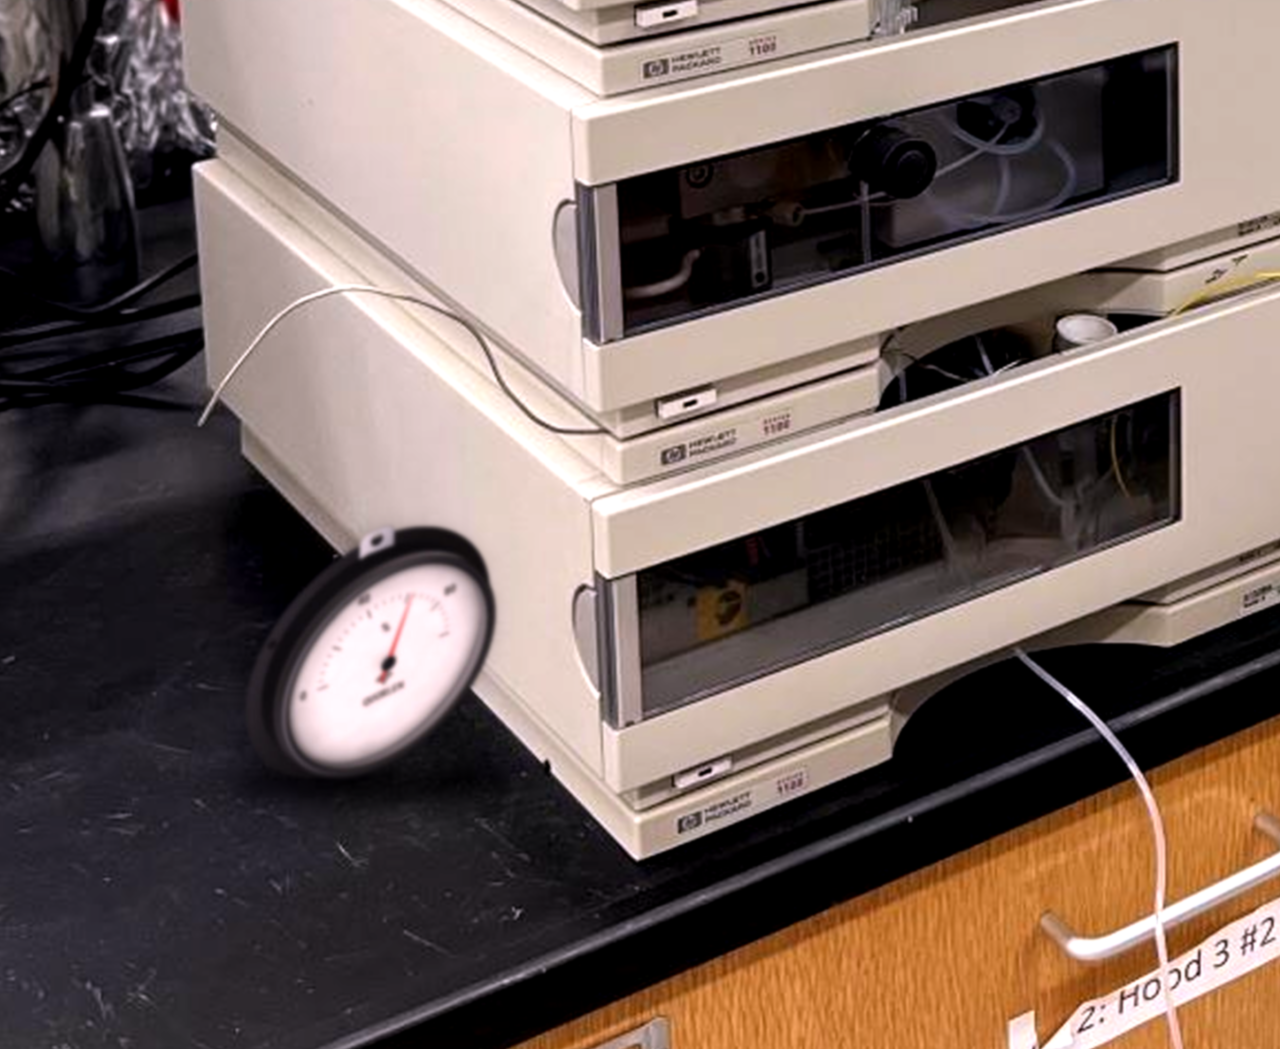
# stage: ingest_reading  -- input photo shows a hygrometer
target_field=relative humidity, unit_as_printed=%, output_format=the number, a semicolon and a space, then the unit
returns 60; %
